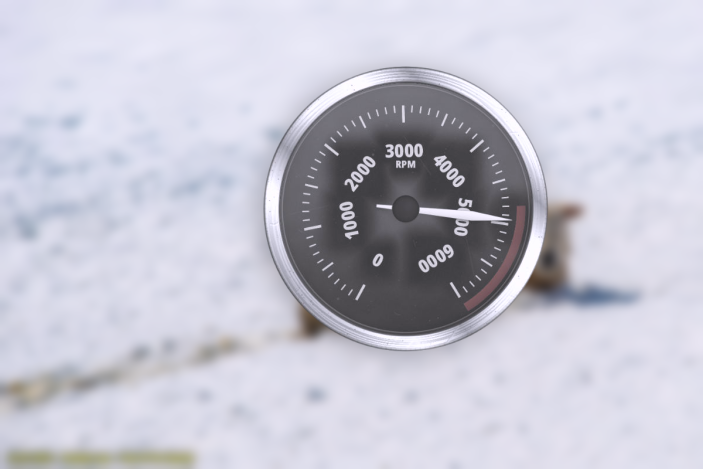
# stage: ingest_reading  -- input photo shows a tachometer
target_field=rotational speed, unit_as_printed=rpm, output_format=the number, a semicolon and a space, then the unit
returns 4950; rpm
